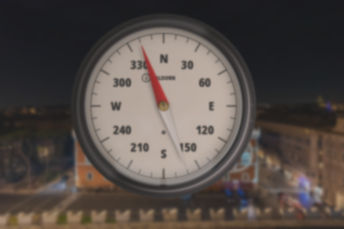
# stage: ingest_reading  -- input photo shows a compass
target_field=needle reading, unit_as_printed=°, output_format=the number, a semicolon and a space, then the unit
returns 340; °
